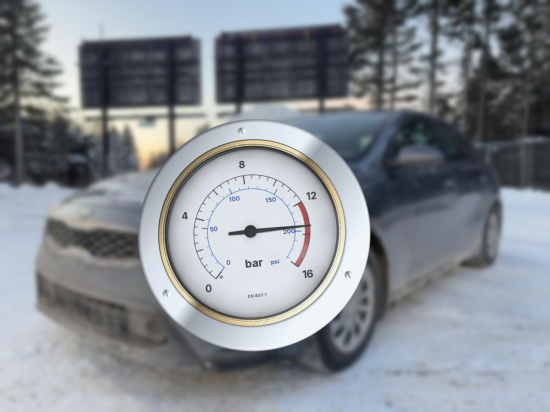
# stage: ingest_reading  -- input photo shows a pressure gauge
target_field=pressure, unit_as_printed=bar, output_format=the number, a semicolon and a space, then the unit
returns 13.5; bar
